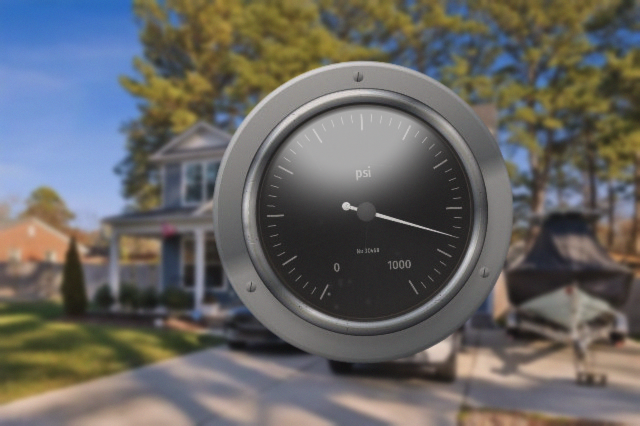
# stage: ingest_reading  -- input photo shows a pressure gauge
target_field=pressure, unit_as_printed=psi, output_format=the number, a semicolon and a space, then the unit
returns 860; psi
